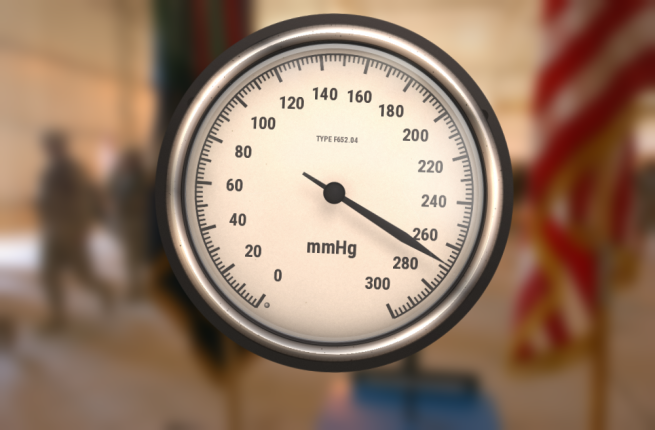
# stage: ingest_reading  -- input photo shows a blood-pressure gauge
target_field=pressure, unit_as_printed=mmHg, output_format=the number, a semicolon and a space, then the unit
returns 268; mmHg
